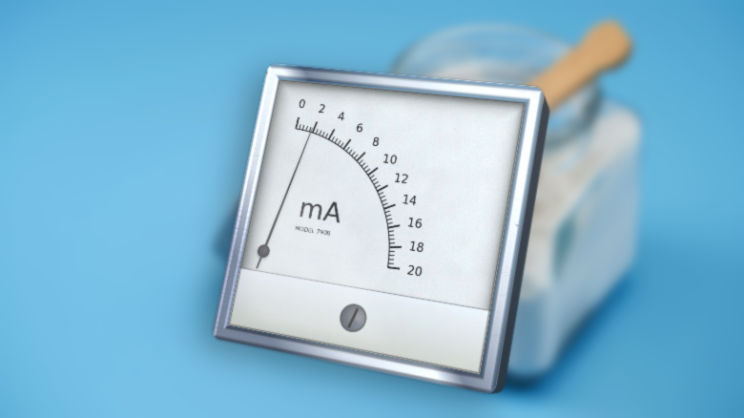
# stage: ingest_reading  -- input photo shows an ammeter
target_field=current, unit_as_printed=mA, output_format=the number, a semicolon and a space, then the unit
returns 2; mA
